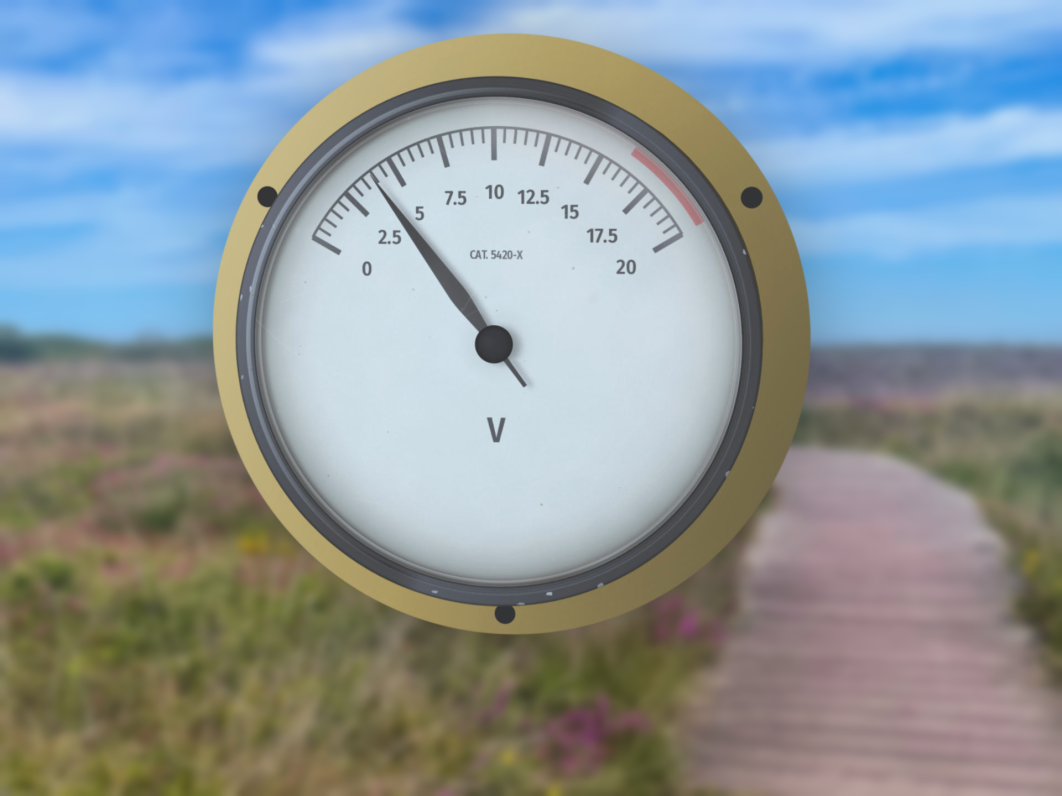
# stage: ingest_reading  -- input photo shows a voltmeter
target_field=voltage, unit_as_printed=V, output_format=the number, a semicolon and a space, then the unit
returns 4; V
